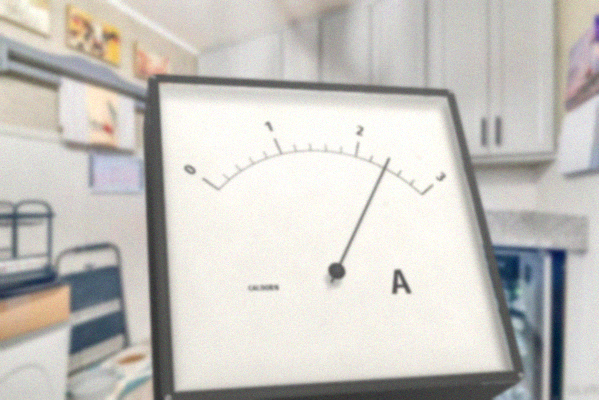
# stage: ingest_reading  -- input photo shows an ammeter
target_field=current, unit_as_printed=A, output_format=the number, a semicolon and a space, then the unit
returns 2.4; A
